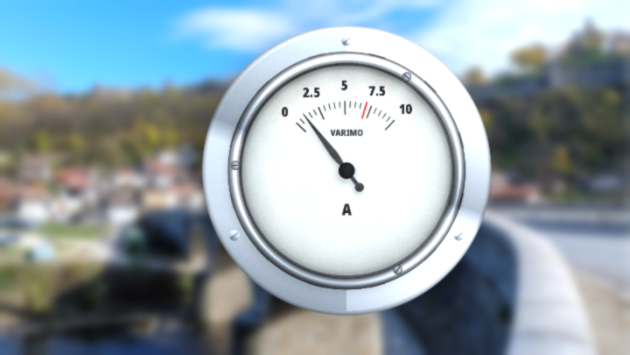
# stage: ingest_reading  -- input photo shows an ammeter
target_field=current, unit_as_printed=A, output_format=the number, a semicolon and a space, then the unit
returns 1; A
